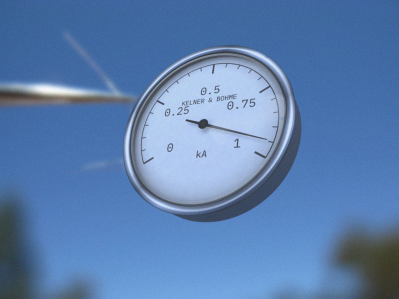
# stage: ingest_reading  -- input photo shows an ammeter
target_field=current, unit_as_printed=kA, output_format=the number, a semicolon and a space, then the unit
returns 0.95; kA
